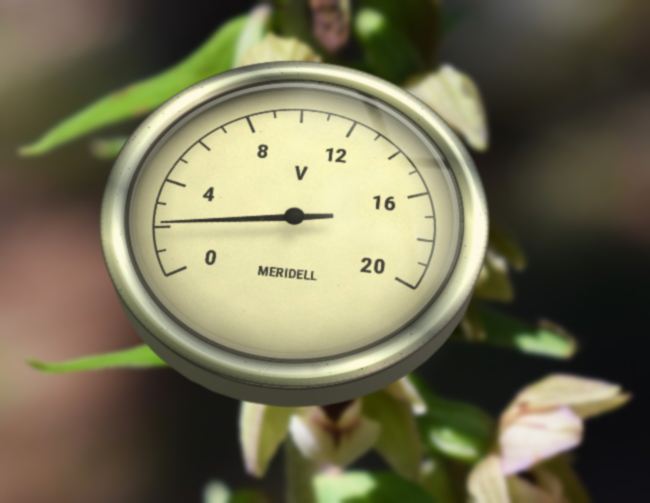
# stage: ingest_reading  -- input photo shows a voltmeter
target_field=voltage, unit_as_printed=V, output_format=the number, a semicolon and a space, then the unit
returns 2; V
